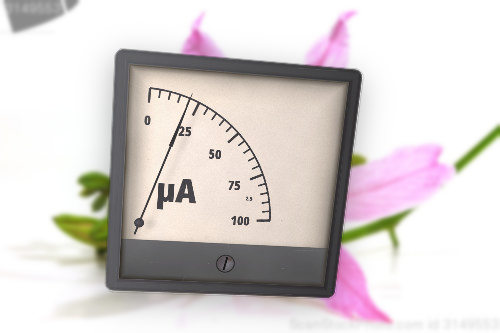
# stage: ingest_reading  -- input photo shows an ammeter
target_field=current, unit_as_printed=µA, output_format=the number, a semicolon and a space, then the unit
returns 20; µA
